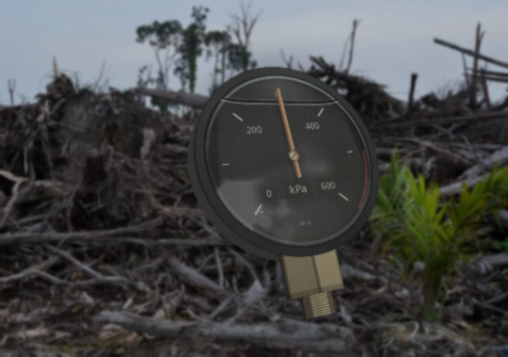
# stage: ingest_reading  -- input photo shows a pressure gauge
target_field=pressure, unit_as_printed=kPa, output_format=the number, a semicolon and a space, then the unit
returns 300; kPa
